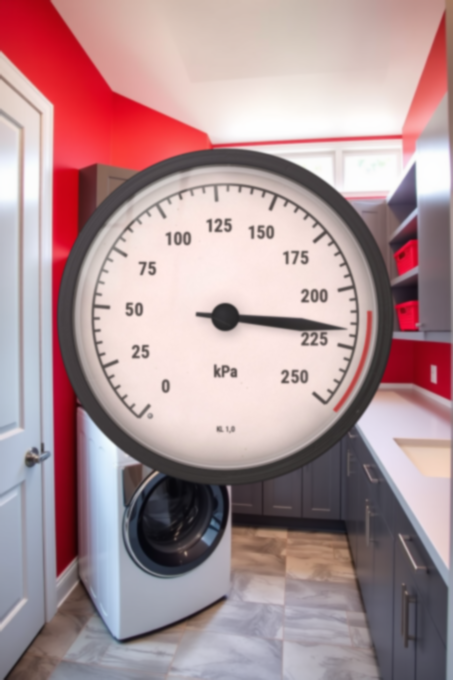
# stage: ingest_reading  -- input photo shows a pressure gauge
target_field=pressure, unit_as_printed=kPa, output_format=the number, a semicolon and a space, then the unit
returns 217.5; kPa
